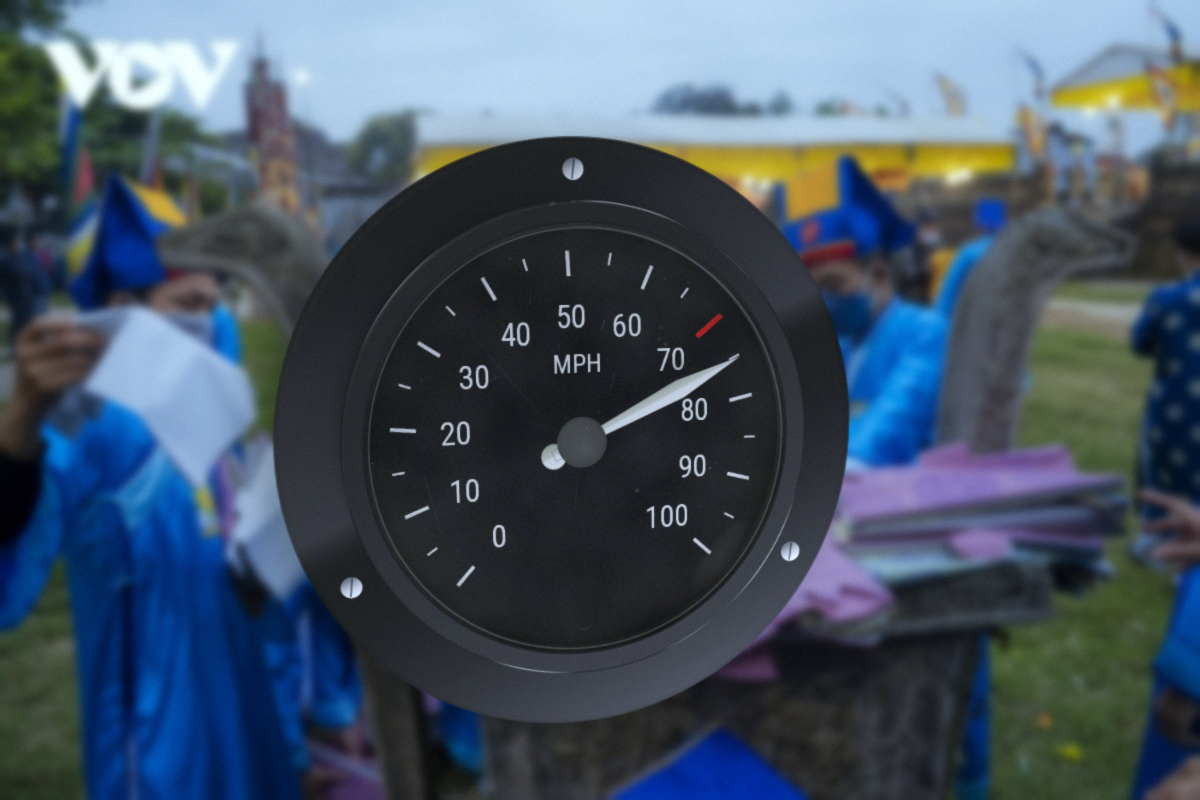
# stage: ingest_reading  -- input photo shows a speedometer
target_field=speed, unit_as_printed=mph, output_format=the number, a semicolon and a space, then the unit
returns 75; mph
